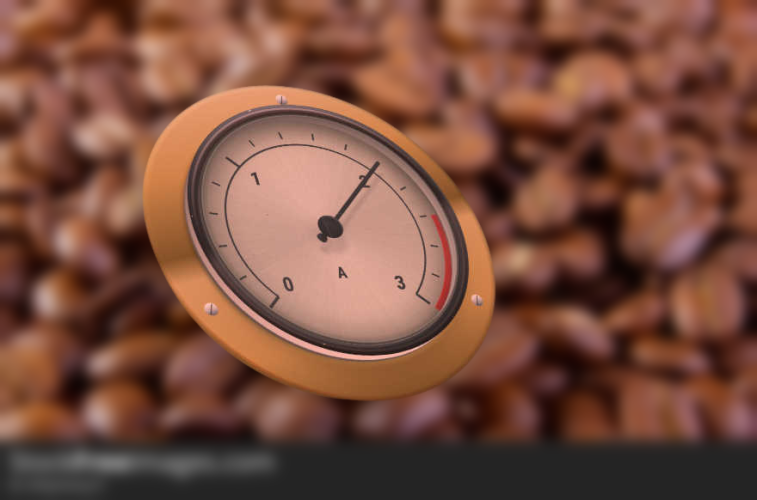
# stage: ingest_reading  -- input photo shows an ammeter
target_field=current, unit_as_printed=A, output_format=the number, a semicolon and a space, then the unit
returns 2; A
